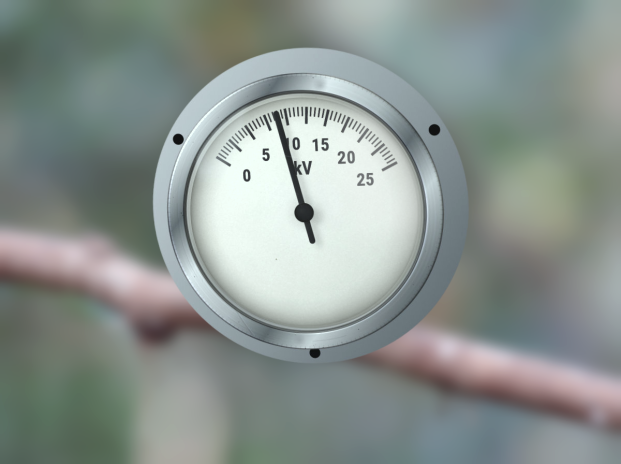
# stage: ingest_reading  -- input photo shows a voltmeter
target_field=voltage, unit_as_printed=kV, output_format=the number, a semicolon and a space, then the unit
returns 9; kV
